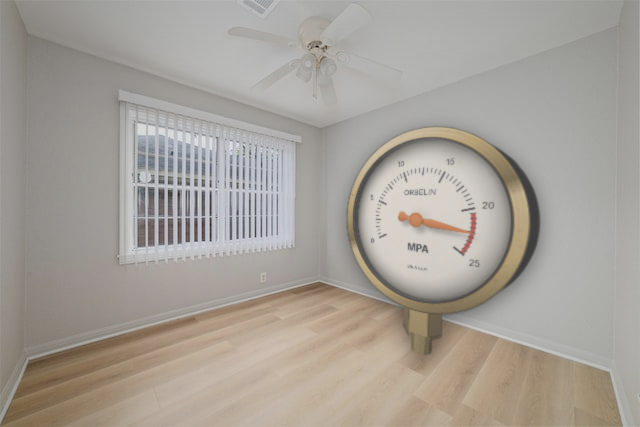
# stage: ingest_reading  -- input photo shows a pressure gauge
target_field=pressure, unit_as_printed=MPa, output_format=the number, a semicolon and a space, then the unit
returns 22.5; MPa
